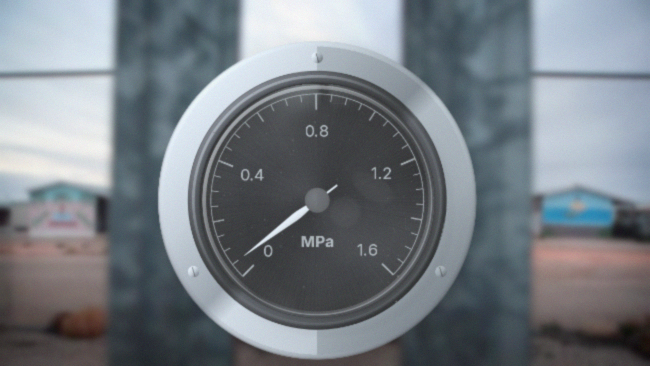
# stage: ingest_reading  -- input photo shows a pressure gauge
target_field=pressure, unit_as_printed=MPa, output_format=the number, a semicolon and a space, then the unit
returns 0.05; MPa
